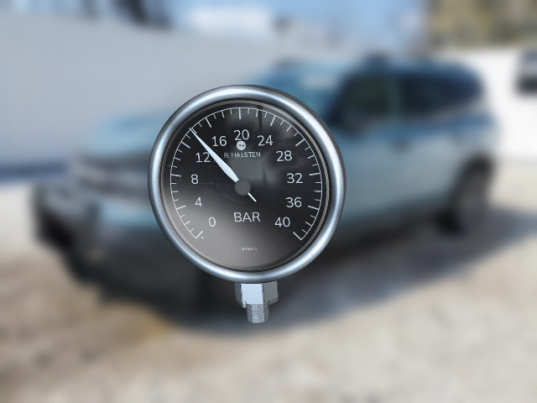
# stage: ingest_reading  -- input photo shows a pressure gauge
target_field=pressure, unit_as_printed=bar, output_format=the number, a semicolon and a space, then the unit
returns 14; bar
